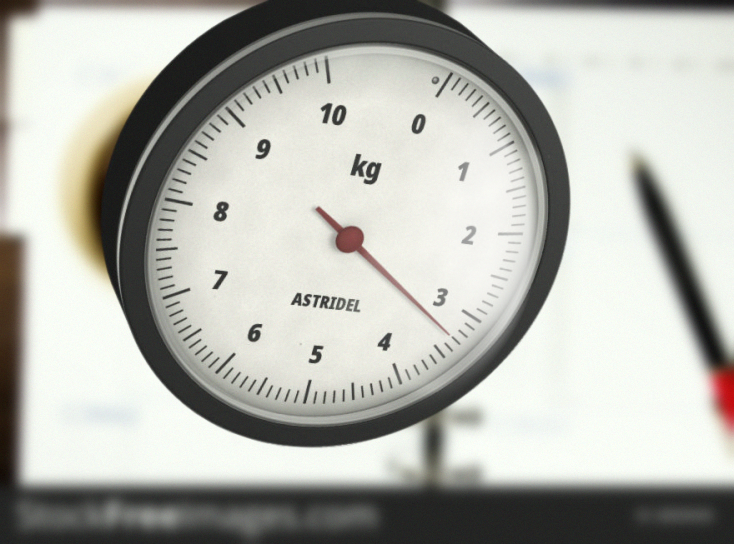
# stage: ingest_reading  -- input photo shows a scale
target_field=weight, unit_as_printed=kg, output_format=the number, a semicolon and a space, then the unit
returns 3.3; kg
